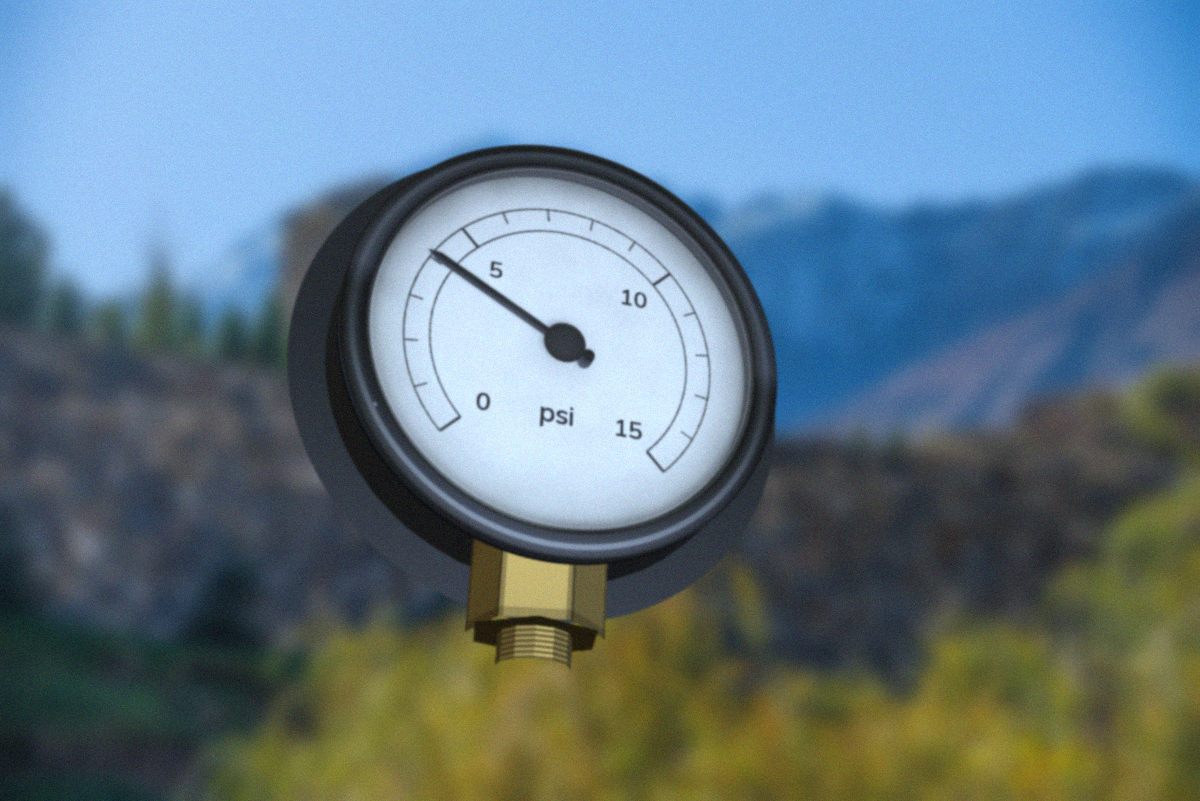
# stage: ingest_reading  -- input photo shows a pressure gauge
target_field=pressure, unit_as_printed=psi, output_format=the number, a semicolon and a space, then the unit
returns 4; psi
